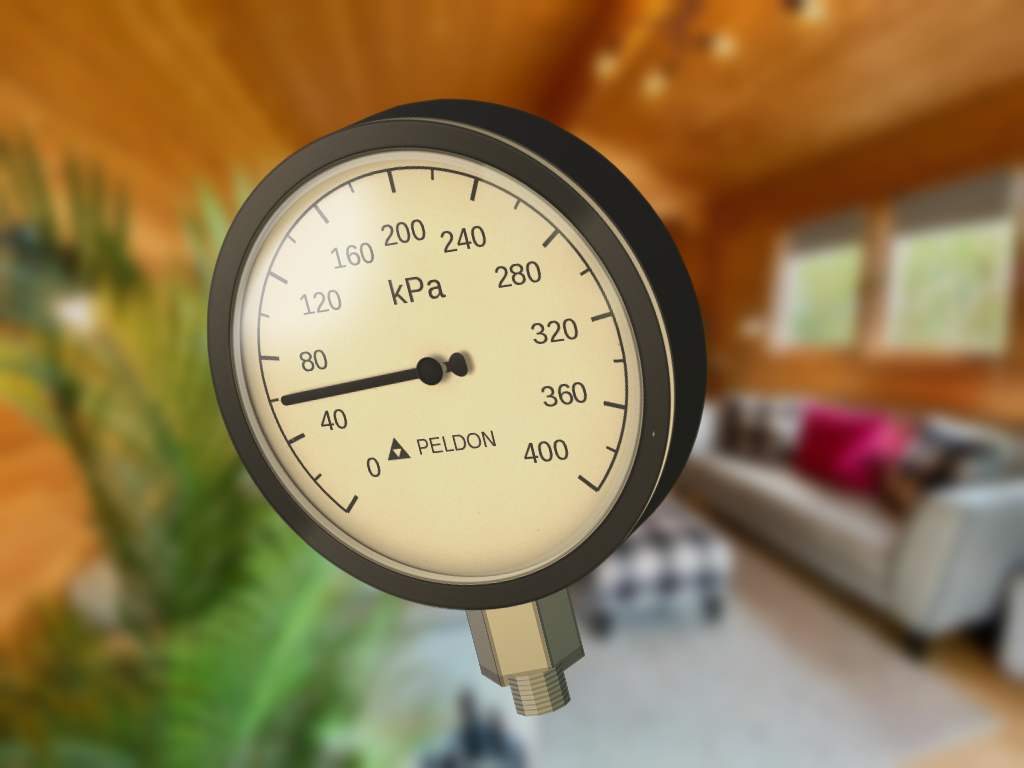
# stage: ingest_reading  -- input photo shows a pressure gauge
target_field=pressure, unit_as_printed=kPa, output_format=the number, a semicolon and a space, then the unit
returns 60; kPa
